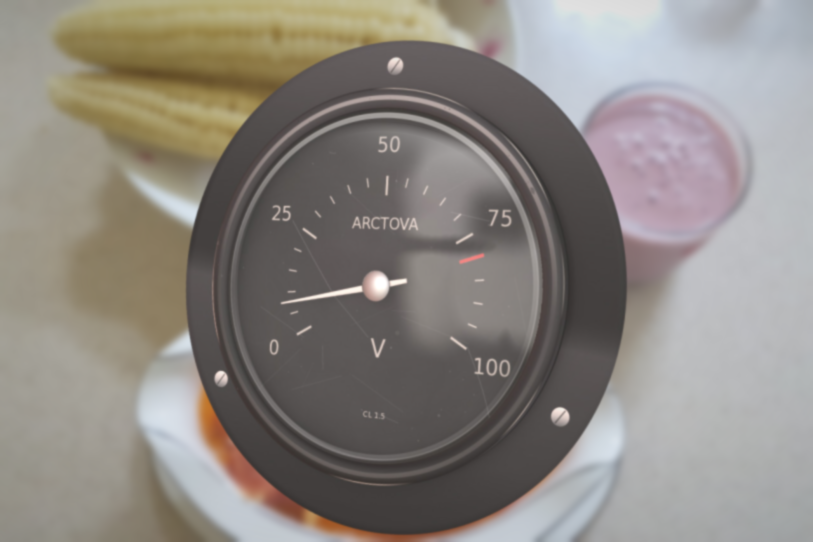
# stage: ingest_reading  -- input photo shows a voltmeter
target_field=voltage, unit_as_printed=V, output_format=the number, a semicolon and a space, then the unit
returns 7.5; V
